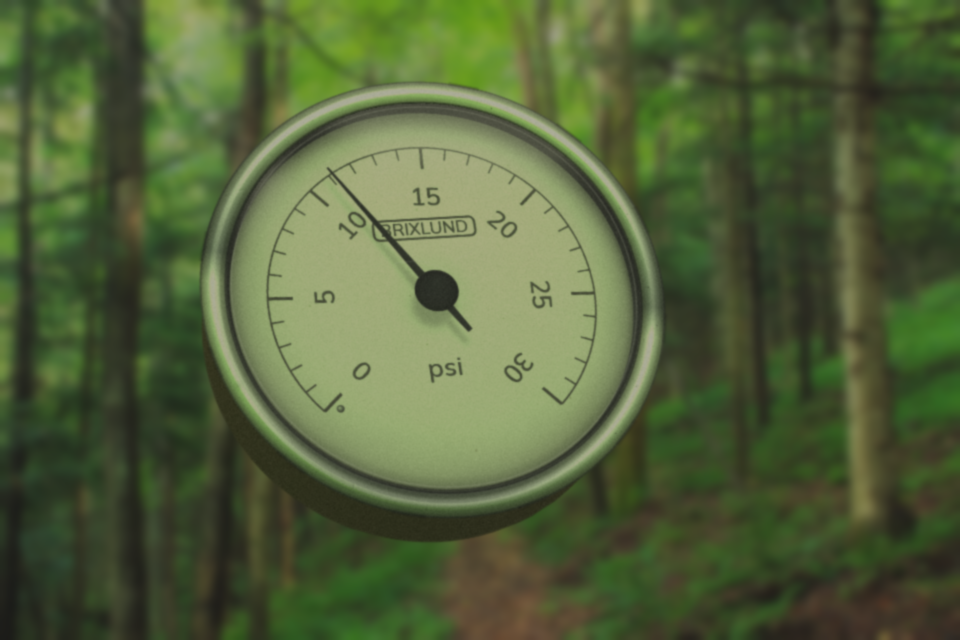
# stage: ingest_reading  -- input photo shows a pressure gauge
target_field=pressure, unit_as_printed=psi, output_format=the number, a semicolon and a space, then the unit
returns 11; psi
